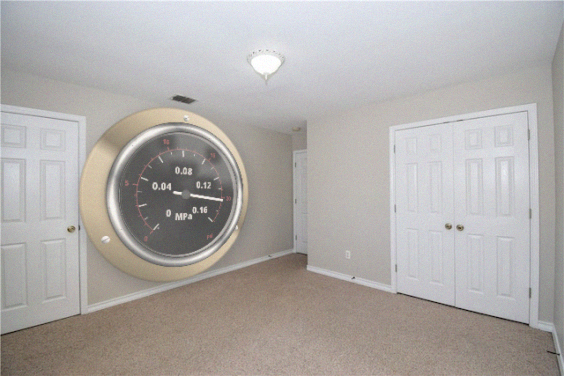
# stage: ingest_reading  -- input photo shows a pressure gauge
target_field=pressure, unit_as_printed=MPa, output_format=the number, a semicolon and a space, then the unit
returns 0.14; MPa
